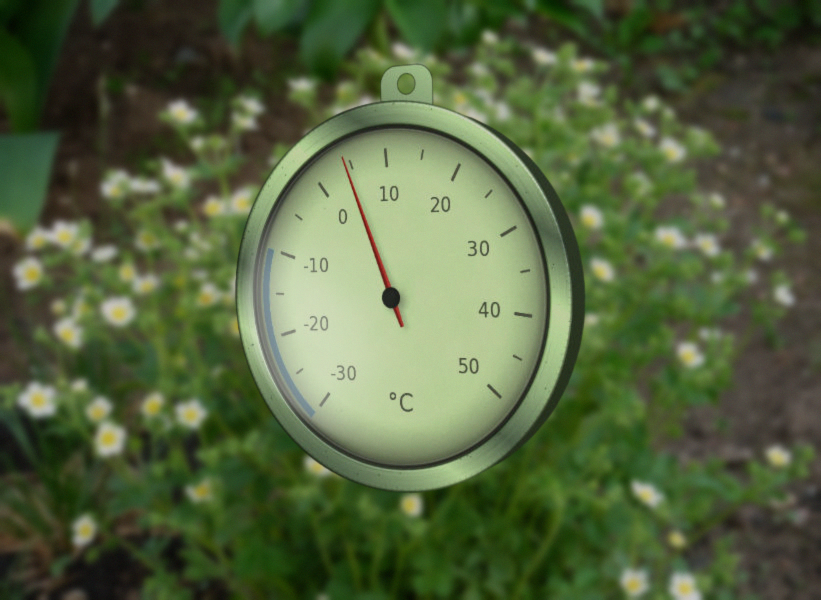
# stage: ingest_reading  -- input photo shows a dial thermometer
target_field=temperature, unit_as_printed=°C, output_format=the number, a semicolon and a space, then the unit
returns 5; °C
